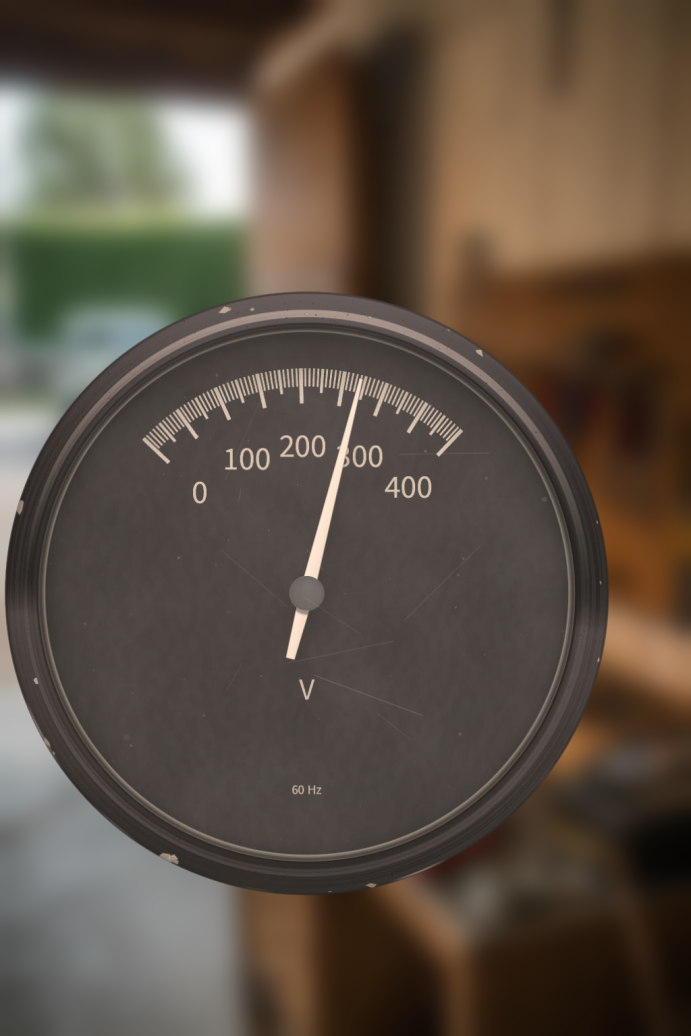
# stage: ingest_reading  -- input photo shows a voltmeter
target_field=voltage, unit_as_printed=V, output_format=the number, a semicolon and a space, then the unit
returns 270; V
